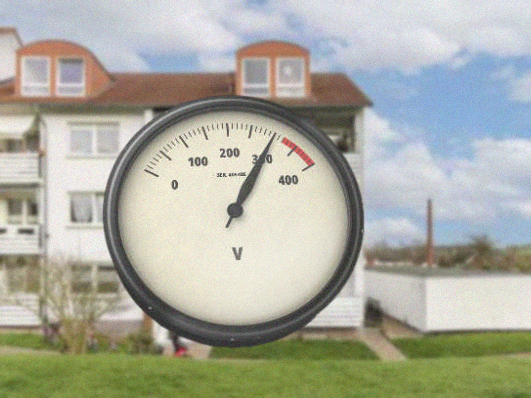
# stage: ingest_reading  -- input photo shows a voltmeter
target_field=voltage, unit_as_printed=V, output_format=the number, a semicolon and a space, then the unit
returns 300; V
